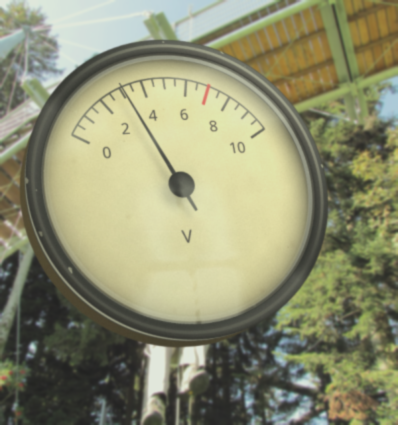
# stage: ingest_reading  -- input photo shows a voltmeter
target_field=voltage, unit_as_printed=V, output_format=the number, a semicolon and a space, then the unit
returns 3; V
